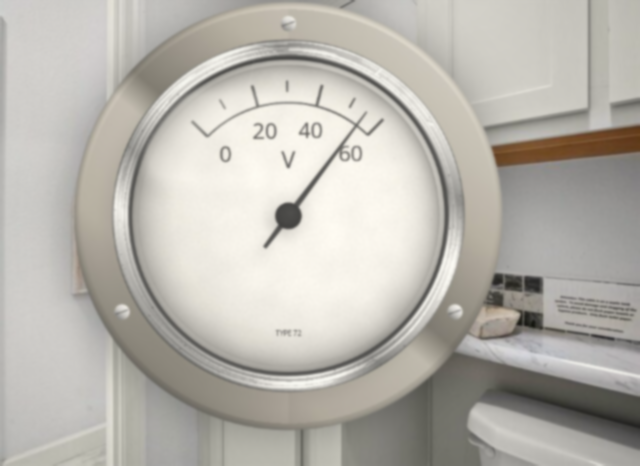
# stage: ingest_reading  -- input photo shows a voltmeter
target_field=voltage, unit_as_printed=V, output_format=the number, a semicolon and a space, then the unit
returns 55; V
